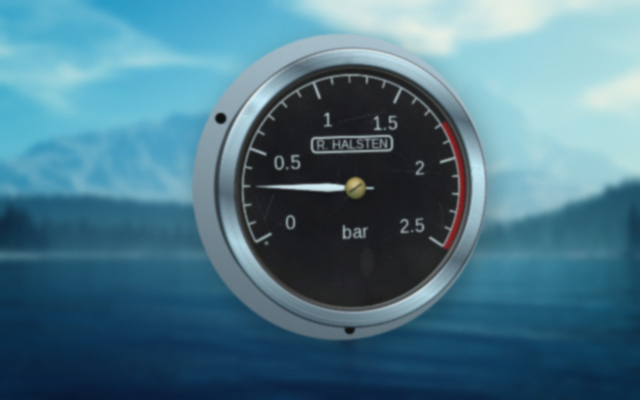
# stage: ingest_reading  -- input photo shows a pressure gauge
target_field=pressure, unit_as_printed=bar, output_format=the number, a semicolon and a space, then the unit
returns 0.3; bar
